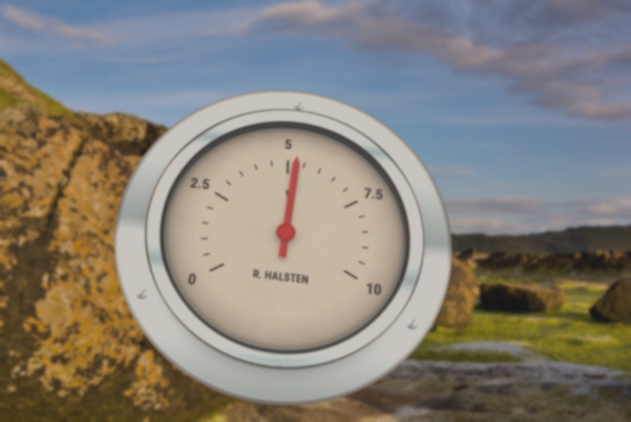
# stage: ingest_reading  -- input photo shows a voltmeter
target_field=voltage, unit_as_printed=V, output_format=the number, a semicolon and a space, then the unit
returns 5.25; V
